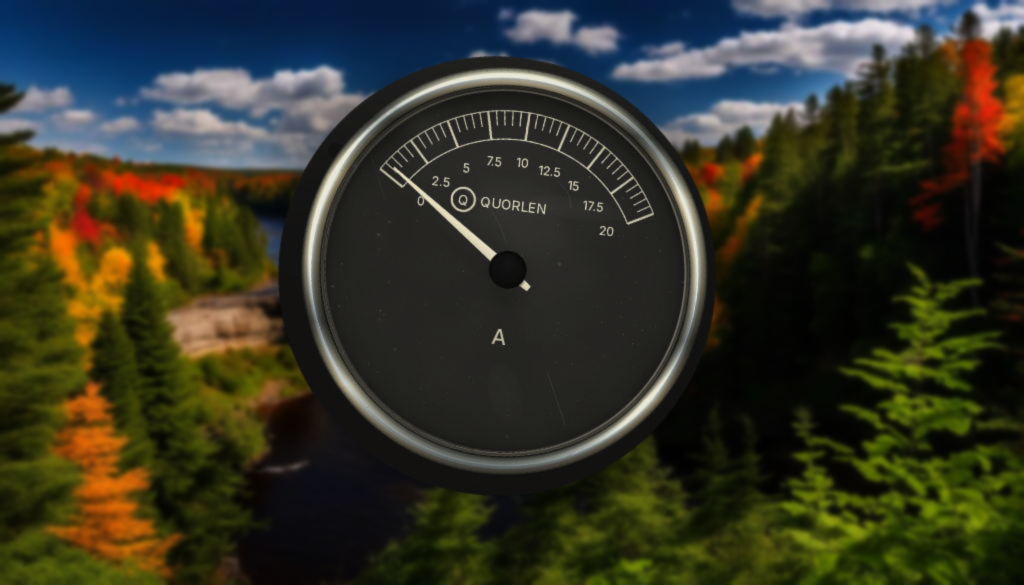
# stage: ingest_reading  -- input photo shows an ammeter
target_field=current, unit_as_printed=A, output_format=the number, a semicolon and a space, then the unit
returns 0.5; A
